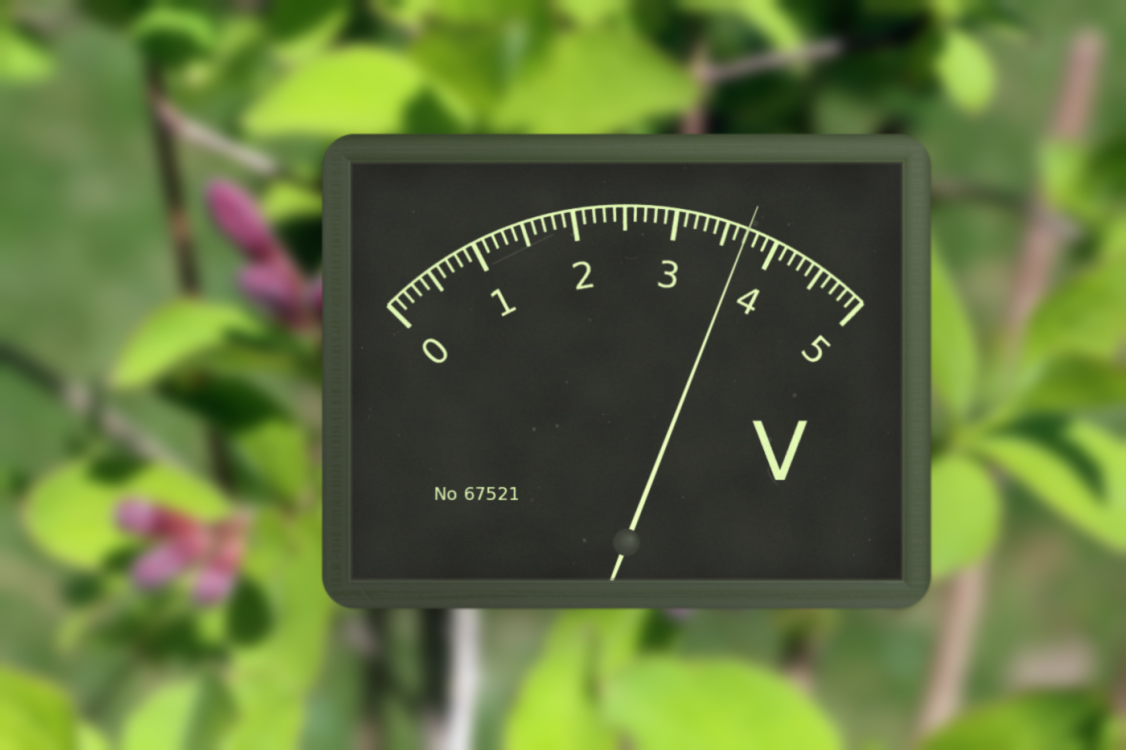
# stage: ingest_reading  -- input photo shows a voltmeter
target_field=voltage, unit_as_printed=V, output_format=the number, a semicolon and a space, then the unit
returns 3.7; V
